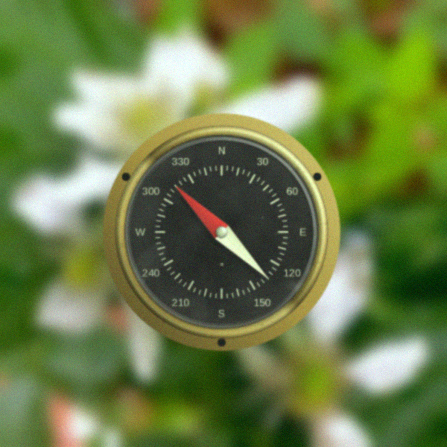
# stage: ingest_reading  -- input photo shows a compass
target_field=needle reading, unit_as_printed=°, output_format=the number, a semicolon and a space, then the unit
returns 315; °
